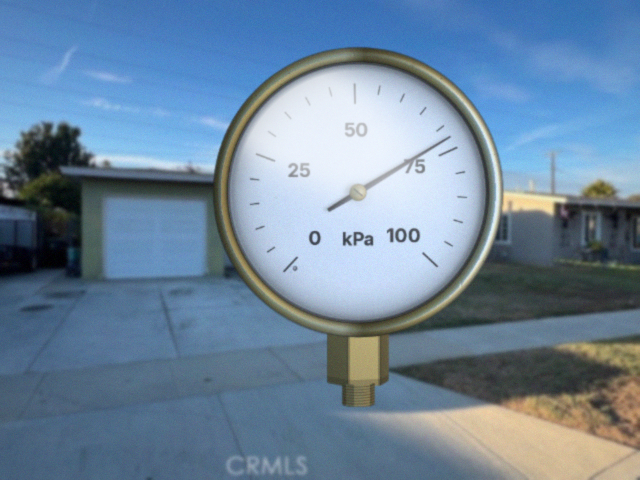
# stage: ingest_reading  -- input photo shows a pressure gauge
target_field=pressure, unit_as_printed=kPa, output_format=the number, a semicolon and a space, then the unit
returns 72.5; kPa
